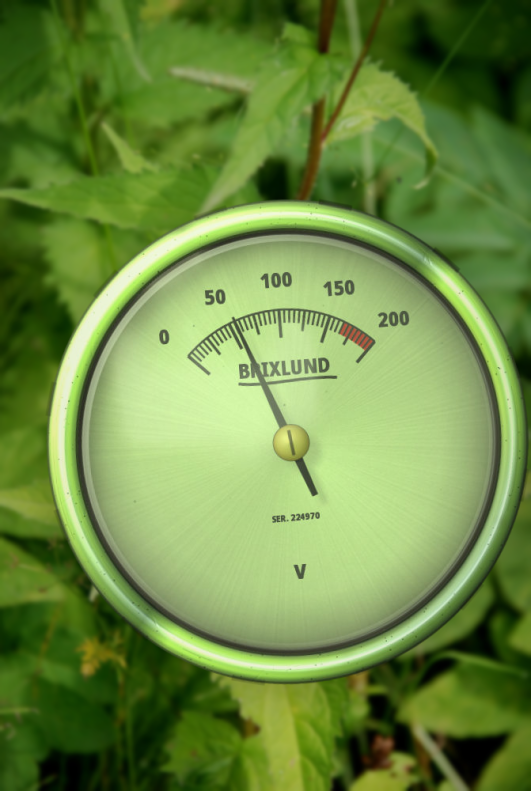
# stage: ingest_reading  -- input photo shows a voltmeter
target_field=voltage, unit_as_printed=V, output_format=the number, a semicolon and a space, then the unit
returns 55; V
